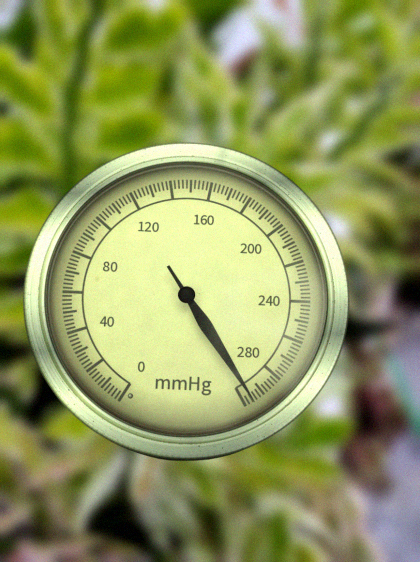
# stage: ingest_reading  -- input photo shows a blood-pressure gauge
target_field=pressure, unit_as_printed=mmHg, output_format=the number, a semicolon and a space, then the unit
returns 296; mmHg
